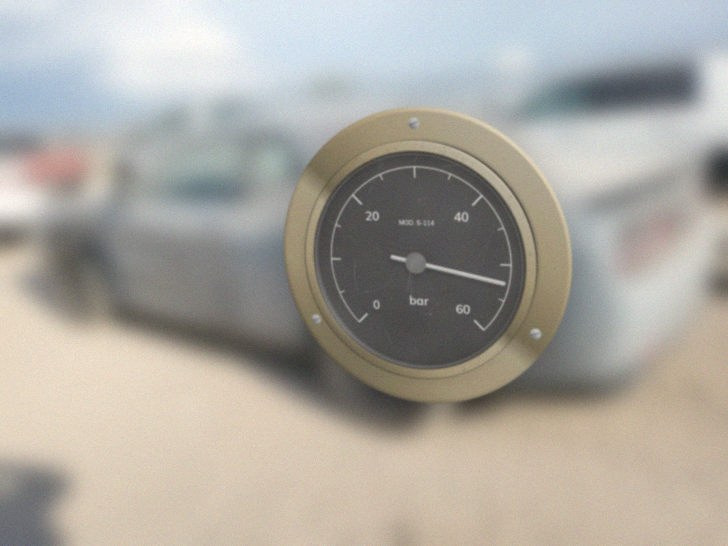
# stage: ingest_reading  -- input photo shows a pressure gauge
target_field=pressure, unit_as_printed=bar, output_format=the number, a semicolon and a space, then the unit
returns 52.5; bar
